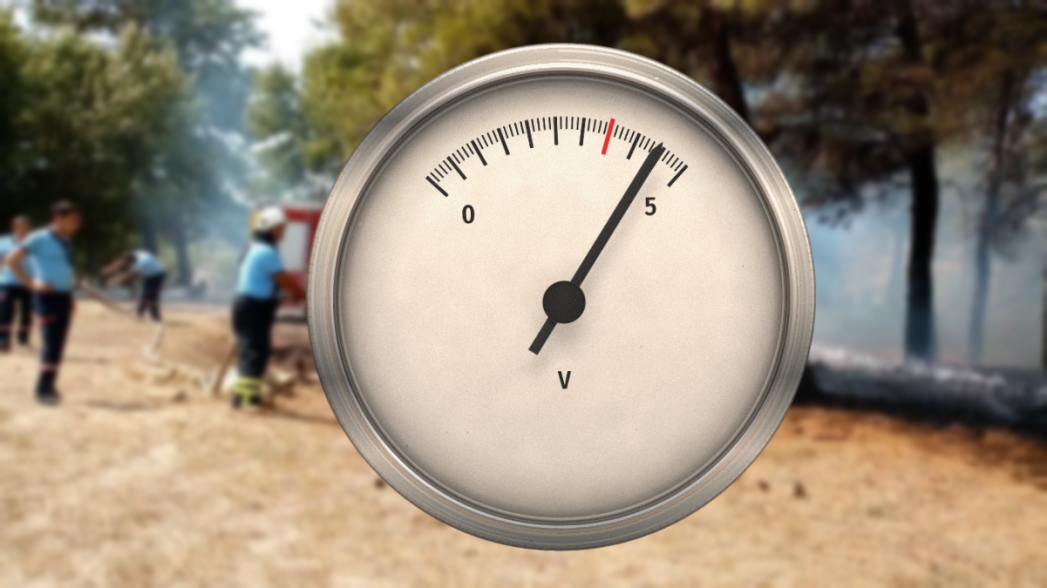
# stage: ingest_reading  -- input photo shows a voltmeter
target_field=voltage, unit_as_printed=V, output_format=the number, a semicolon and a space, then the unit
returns 4.4; V
